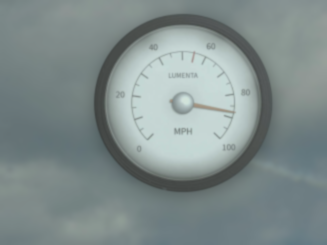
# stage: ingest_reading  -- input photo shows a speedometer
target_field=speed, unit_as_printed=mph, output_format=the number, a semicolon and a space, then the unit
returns 87.5; mph
